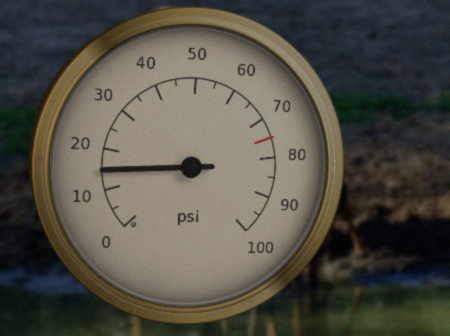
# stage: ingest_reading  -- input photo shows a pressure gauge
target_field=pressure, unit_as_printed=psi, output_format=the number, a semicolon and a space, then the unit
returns 15; psi
